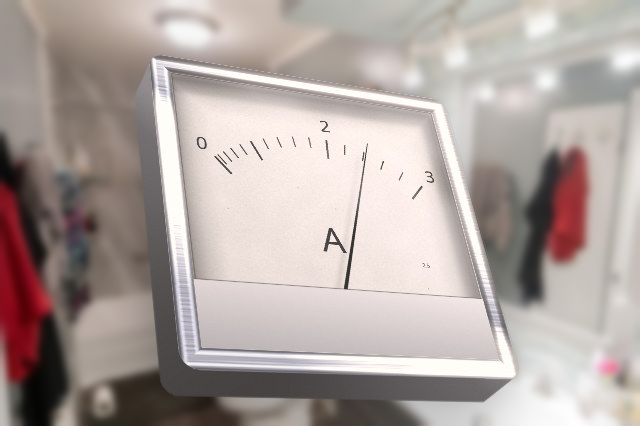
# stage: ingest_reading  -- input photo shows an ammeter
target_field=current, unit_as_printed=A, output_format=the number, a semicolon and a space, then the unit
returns 2.4; A
